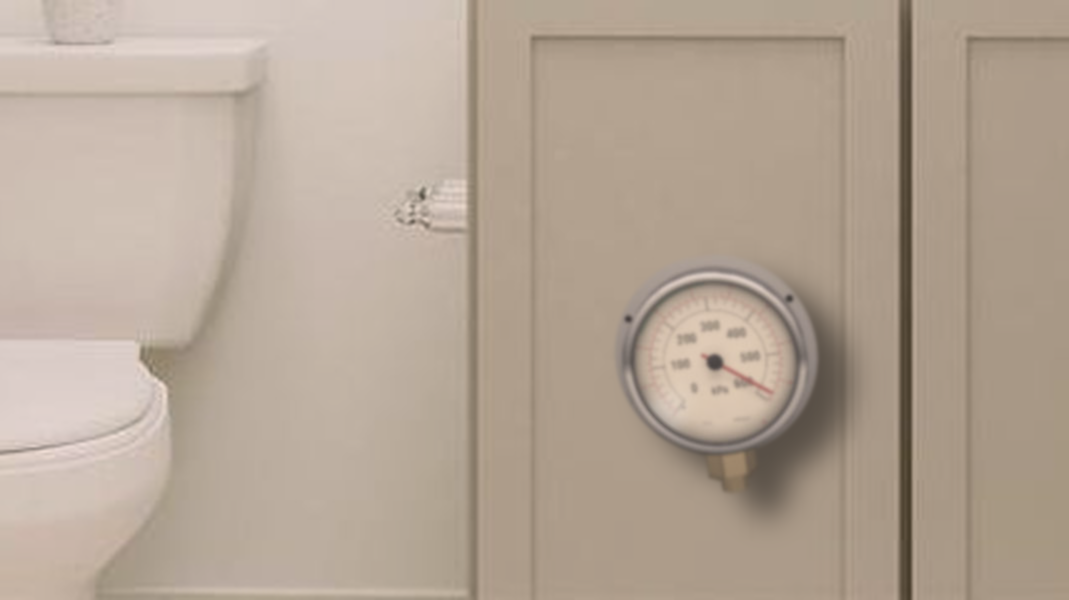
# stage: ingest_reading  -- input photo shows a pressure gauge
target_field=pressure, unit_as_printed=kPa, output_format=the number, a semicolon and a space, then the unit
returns 580; kPa
